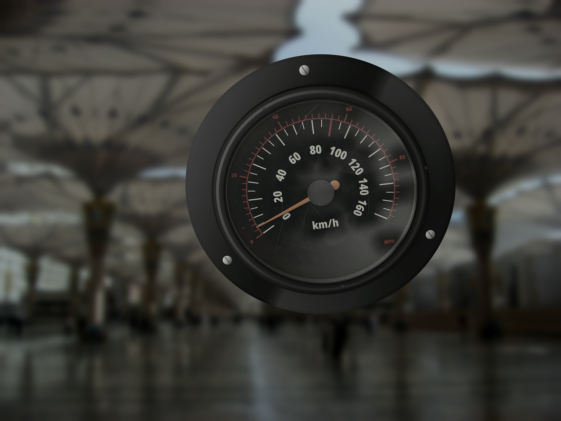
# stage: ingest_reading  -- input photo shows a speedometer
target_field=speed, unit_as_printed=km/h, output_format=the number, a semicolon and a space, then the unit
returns 5; km/h
